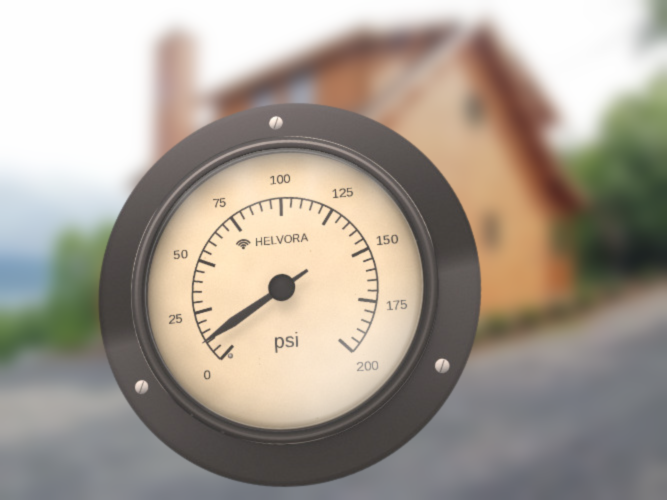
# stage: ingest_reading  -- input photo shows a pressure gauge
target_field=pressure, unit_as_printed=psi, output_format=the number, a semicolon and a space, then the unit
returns 10; psi
